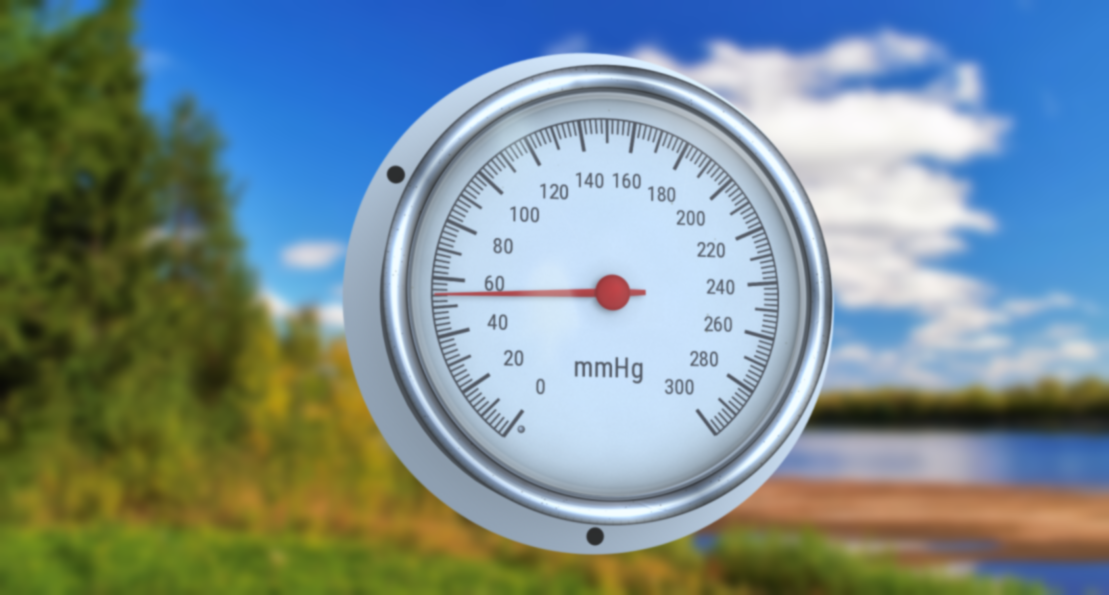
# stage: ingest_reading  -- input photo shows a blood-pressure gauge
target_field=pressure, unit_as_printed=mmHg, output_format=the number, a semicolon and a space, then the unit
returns 54; mmHg
